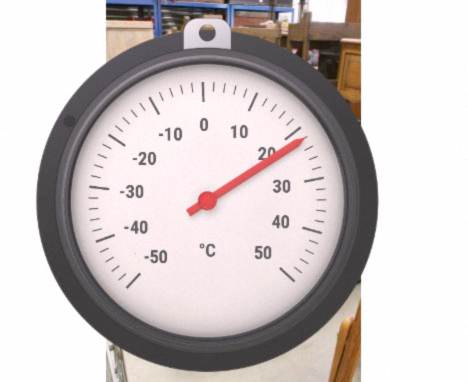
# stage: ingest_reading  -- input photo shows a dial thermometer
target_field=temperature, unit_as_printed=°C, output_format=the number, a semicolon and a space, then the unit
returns 22; °C
